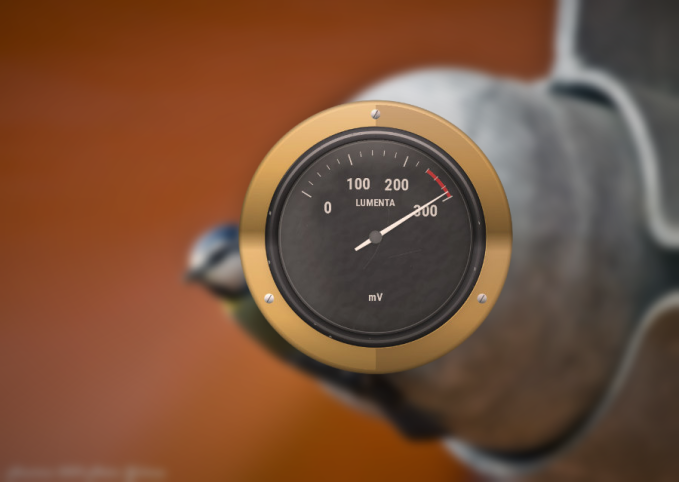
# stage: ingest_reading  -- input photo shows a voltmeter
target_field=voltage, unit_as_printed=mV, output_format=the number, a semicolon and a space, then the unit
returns 290; mV
